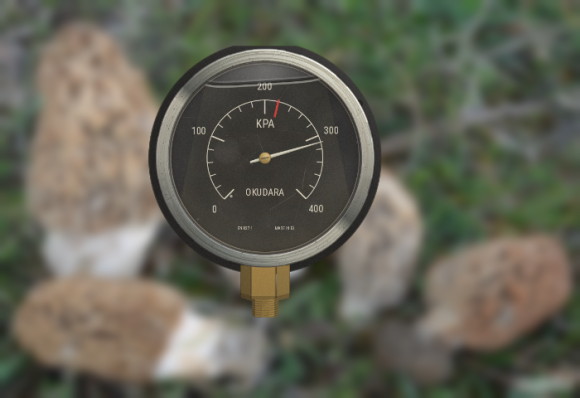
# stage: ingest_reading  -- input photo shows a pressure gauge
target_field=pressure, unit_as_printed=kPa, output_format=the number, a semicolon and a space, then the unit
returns 310; kPa
